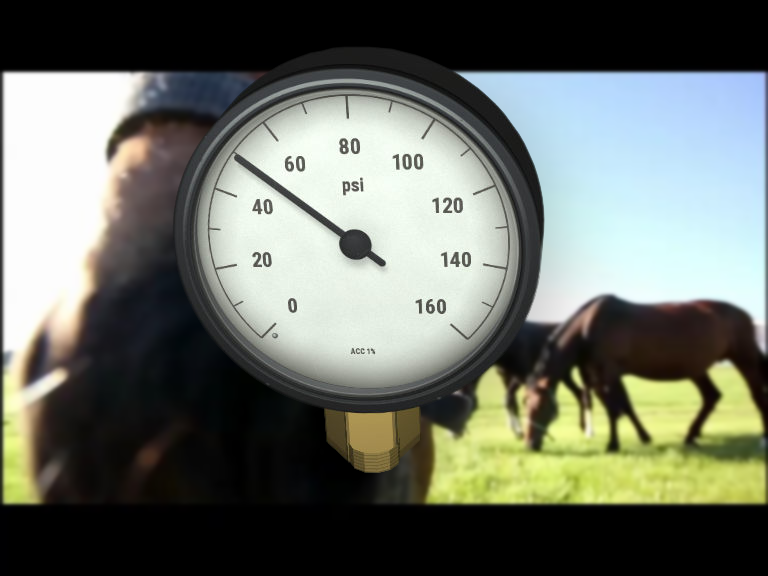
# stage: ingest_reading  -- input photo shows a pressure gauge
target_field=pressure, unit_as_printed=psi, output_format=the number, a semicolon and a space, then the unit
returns 50; psi
